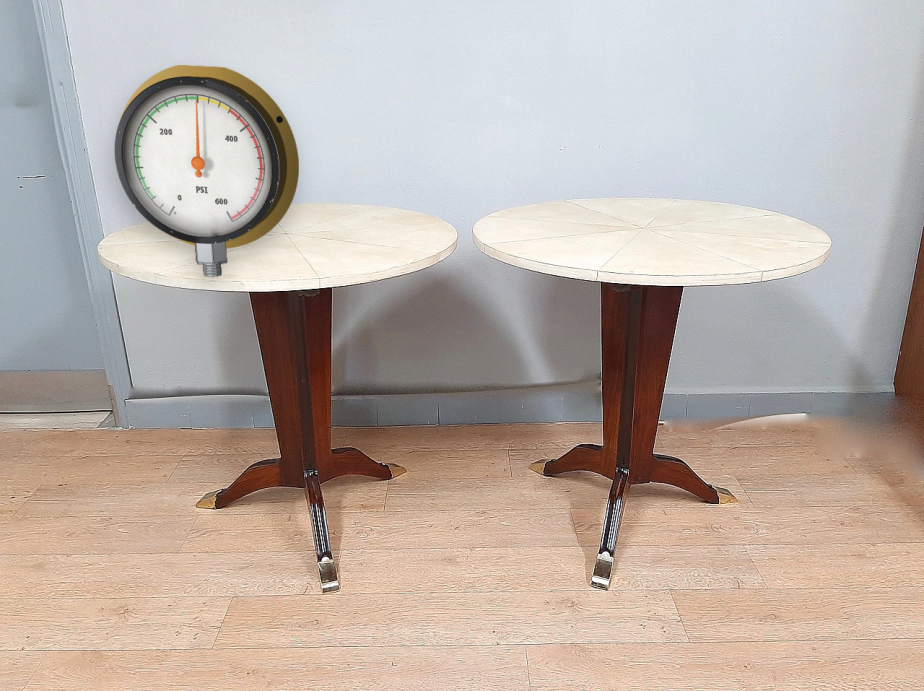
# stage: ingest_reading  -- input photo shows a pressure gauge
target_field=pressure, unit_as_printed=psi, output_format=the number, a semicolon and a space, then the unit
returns 300; psi
